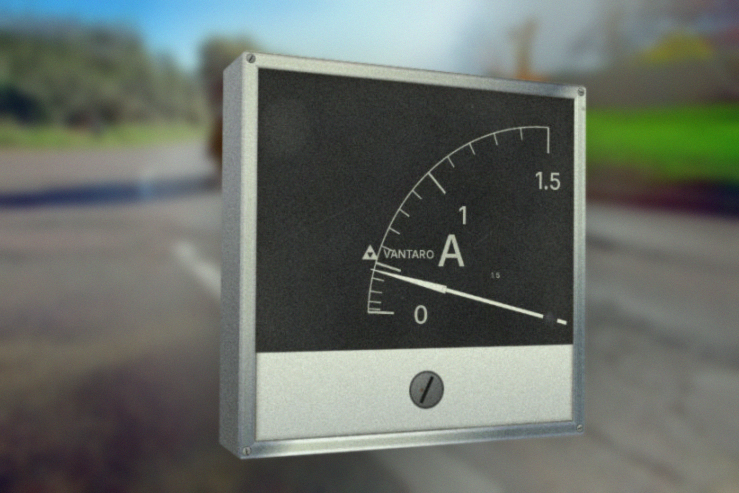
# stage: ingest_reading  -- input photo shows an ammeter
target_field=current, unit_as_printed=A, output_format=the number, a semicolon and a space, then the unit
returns 0.45; A
